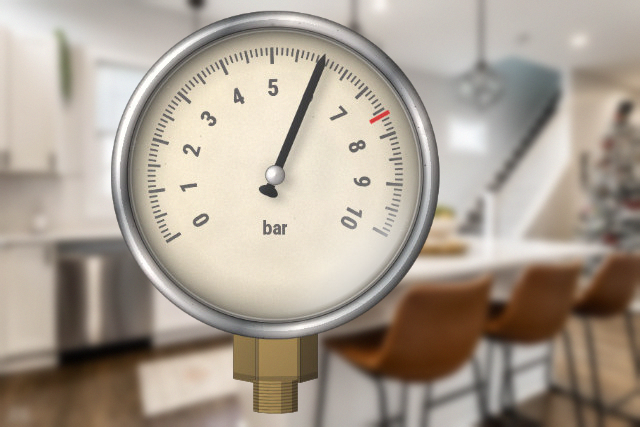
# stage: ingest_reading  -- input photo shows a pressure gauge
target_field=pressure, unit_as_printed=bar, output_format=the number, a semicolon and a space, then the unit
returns 6; bar
